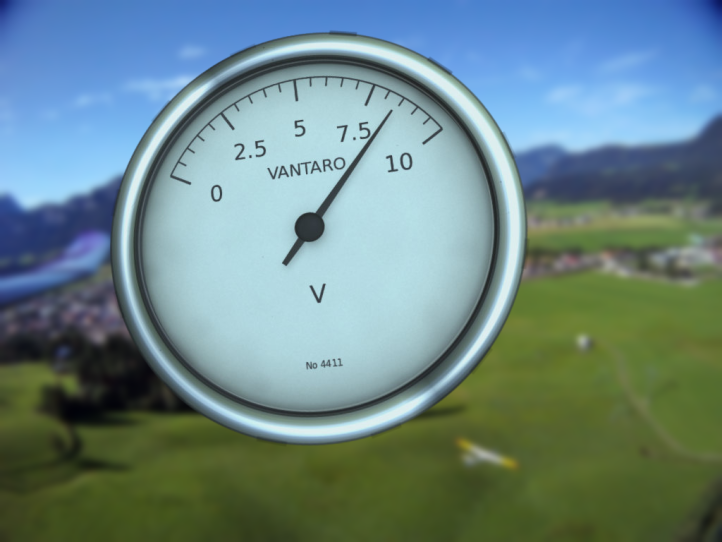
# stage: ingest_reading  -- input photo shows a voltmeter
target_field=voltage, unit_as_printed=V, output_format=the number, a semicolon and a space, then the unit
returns 8.5; V
